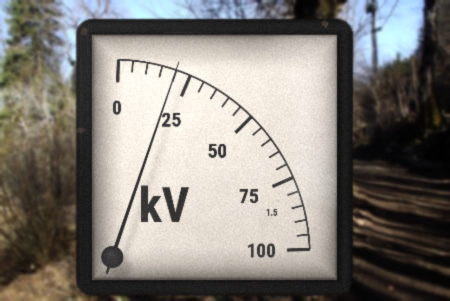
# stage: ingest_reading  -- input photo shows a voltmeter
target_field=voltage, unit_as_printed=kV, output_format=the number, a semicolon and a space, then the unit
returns 20; kV
